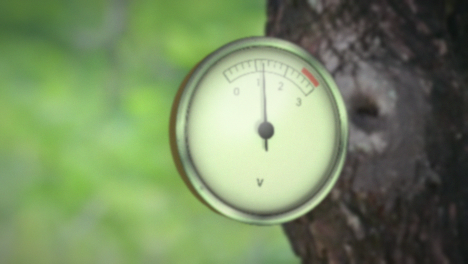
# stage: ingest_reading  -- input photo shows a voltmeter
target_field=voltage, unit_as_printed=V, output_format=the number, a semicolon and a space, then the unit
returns 1.2; V
